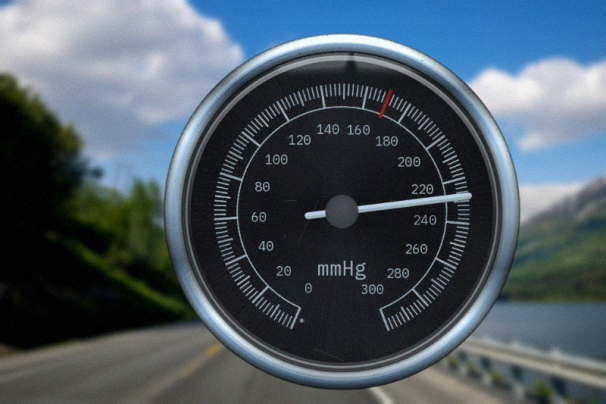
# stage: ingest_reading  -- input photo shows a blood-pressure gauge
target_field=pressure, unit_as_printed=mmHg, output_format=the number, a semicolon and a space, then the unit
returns 228; mmHg
